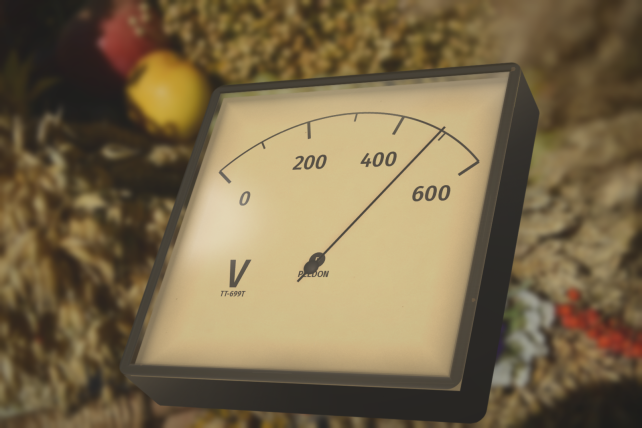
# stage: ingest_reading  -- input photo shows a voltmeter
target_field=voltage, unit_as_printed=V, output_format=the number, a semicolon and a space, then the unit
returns 500; V
